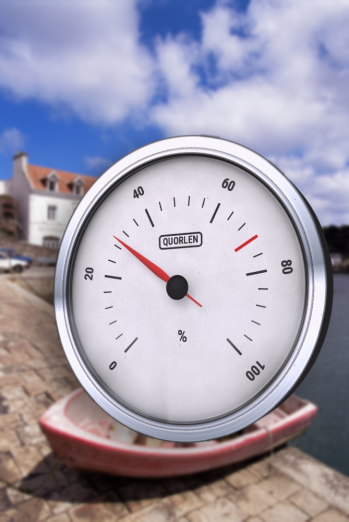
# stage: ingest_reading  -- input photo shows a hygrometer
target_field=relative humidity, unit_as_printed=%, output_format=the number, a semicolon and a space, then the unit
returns 30; %
